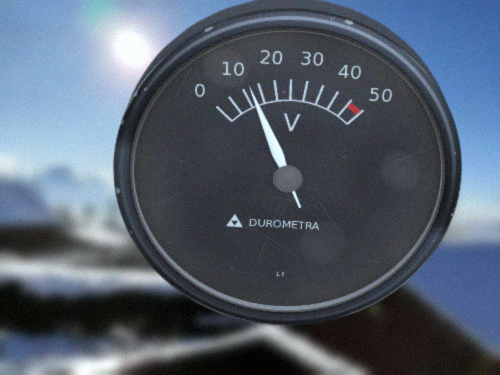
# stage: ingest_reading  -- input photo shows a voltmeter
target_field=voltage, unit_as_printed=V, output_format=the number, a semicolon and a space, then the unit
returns 12.5; V
